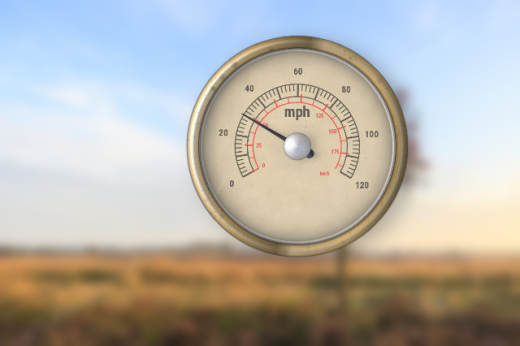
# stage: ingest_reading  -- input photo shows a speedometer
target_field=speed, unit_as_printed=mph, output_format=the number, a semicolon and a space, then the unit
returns 30; mph
